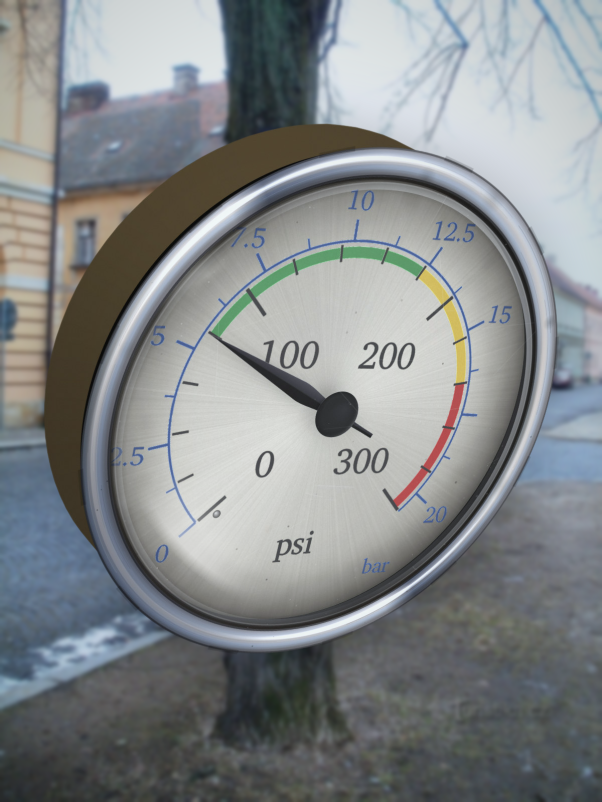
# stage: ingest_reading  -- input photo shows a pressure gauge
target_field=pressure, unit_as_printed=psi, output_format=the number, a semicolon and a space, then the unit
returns 80; psi
